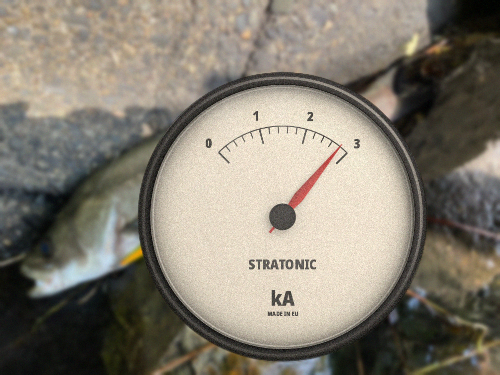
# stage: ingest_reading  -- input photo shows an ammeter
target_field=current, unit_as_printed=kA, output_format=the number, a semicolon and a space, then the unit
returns 2.8; kA
